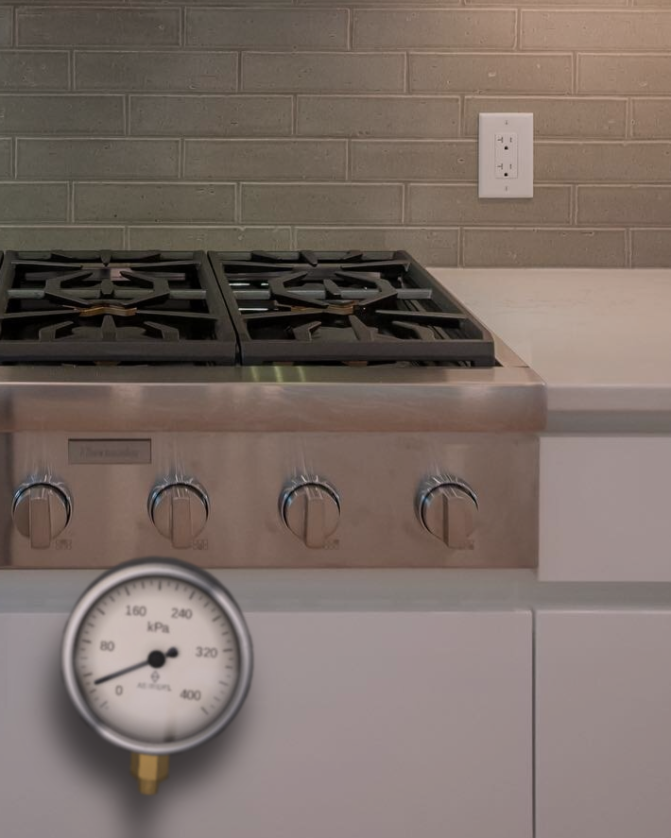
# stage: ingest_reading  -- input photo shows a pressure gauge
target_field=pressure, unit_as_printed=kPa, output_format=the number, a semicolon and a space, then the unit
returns 30; kPa
